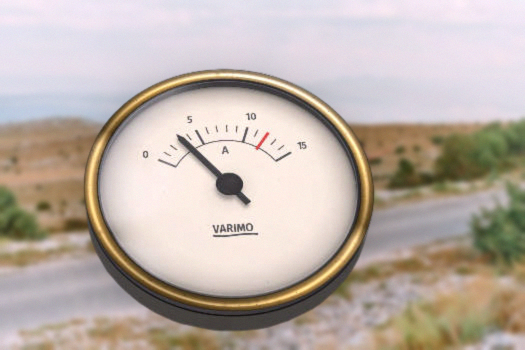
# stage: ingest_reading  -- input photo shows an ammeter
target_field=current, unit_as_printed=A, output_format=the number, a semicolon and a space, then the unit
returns 3; A
